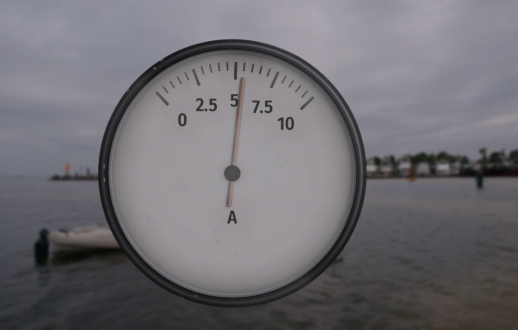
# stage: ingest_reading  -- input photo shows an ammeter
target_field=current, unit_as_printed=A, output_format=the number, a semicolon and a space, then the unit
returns 5.5; A
